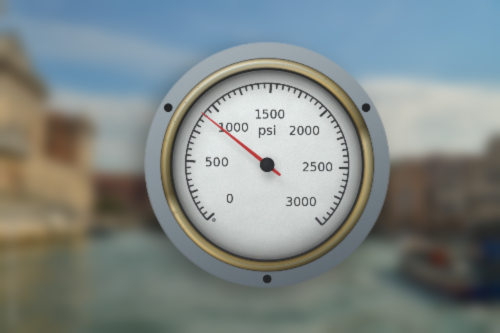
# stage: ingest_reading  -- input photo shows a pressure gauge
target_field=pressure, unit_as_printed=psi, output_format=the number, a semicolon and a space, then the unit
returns 900; psi
